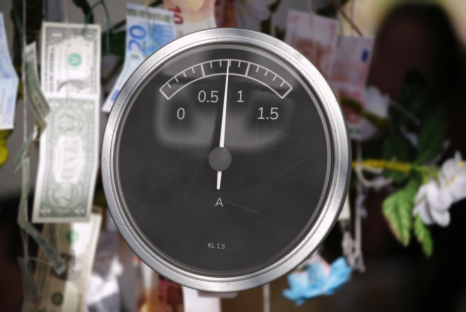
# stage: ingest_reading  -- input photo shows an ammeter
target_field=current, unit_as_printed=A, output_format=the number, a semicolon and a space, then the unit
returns 0.8; A
